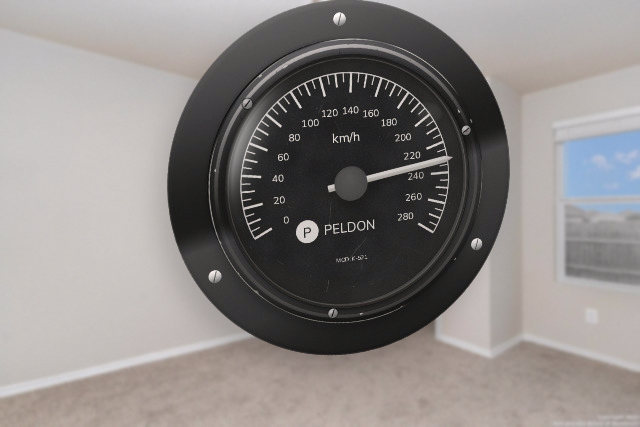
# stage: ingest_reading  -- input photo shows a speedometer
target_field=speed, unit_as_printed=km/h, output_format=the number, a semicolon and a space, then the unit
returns 230; km/h
